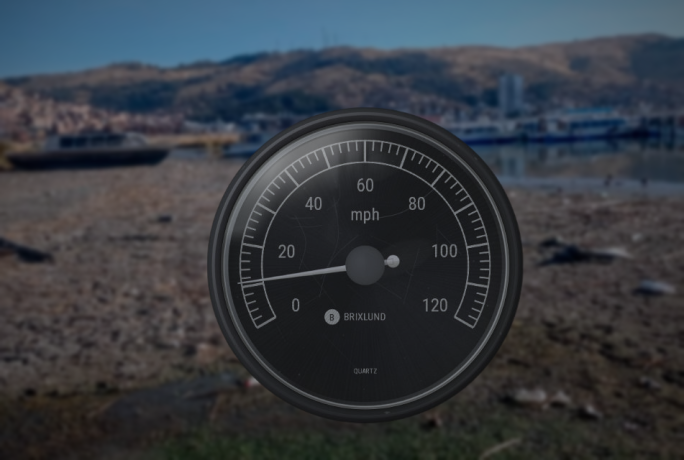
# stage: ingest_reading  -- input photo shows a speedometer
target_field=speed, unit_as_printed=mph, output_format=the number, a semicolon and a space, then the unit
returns 11; mph
